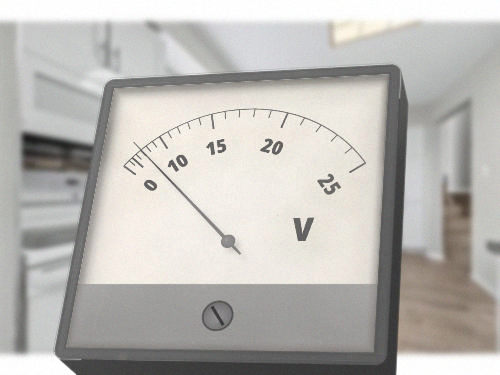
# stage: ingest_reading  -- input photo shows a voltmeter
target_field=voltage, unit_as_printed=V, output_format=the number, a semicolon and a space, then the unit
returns 7; V
